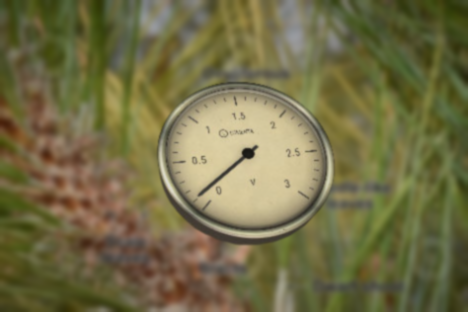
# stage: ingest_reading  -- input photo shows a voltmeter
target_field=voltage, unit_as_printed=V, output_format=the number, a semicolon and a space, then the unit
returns 0.1; V
